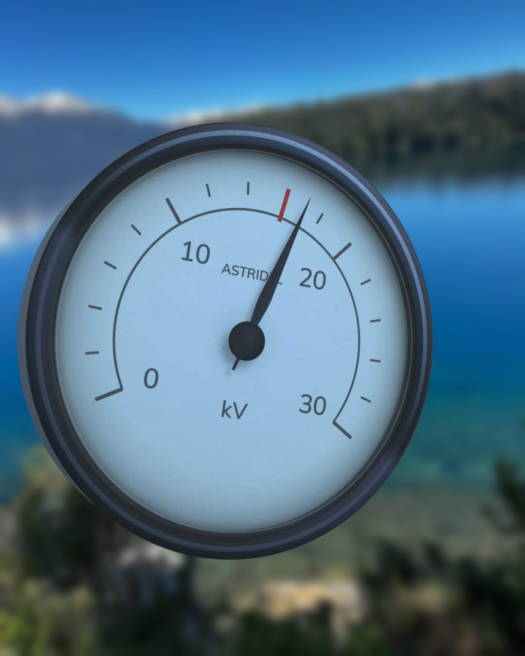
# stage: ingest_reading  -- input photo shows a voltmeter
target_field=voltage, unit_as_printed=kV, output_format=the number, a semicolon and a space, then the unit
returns 17; kV
